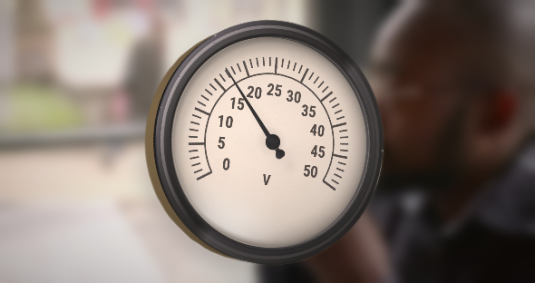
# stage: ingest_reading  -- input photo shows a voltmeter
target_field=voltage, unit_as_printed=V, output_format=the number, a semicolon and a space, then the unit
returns 17; V
